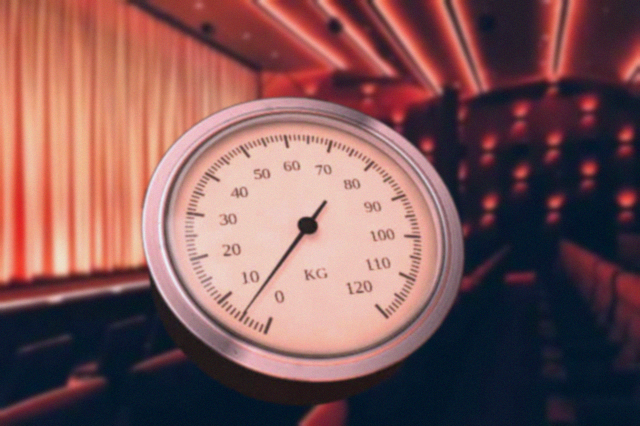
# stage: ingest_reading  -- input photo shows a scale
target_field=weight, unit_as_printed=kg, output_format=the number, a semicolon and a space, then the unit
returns 5; kg
